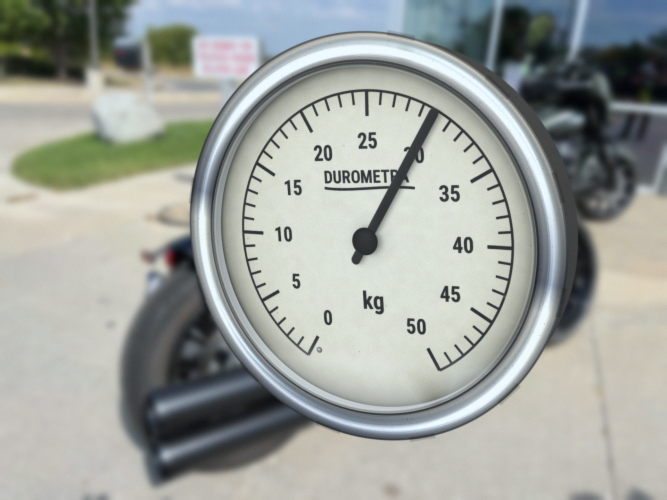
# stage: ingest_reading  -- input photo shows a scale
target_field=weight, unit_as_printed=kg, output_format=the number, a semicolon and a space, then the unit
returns 30; kg
